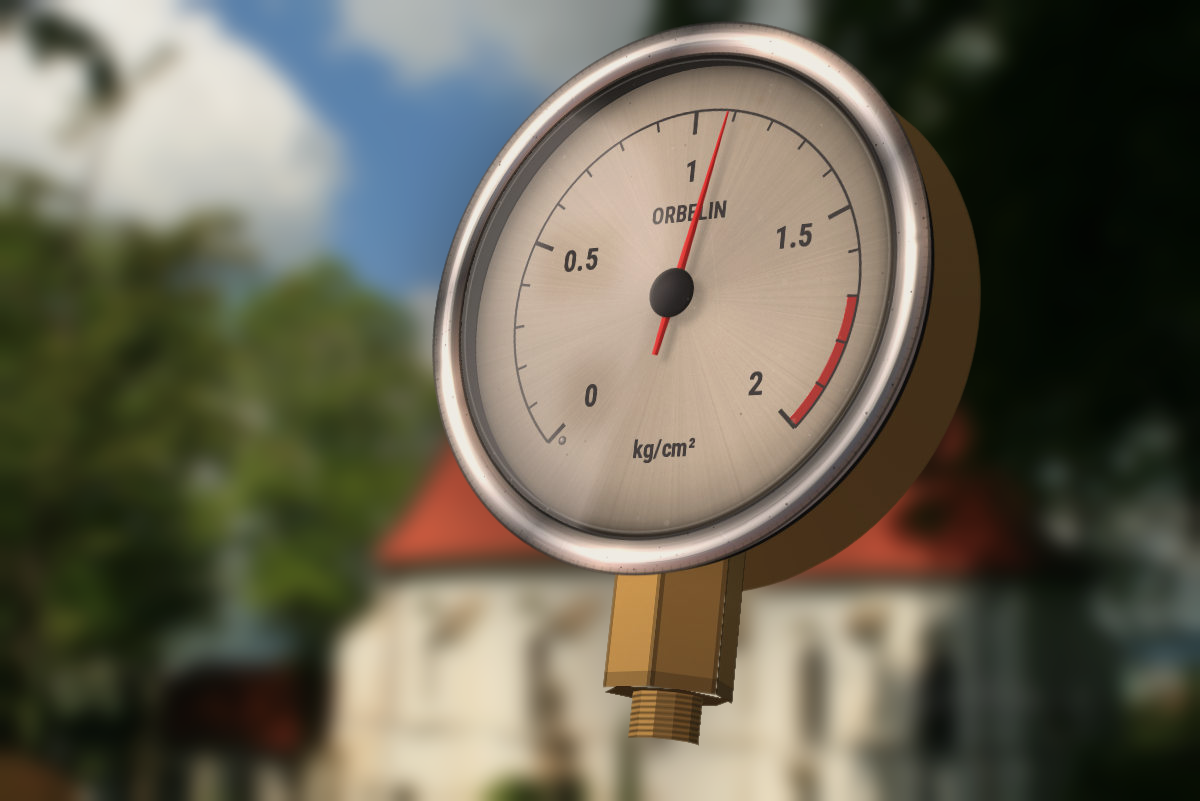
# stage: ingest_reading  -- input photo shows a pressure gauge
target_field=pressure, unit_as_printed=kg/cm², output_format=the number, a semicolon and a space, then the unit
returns 1.1; kg/cm²
